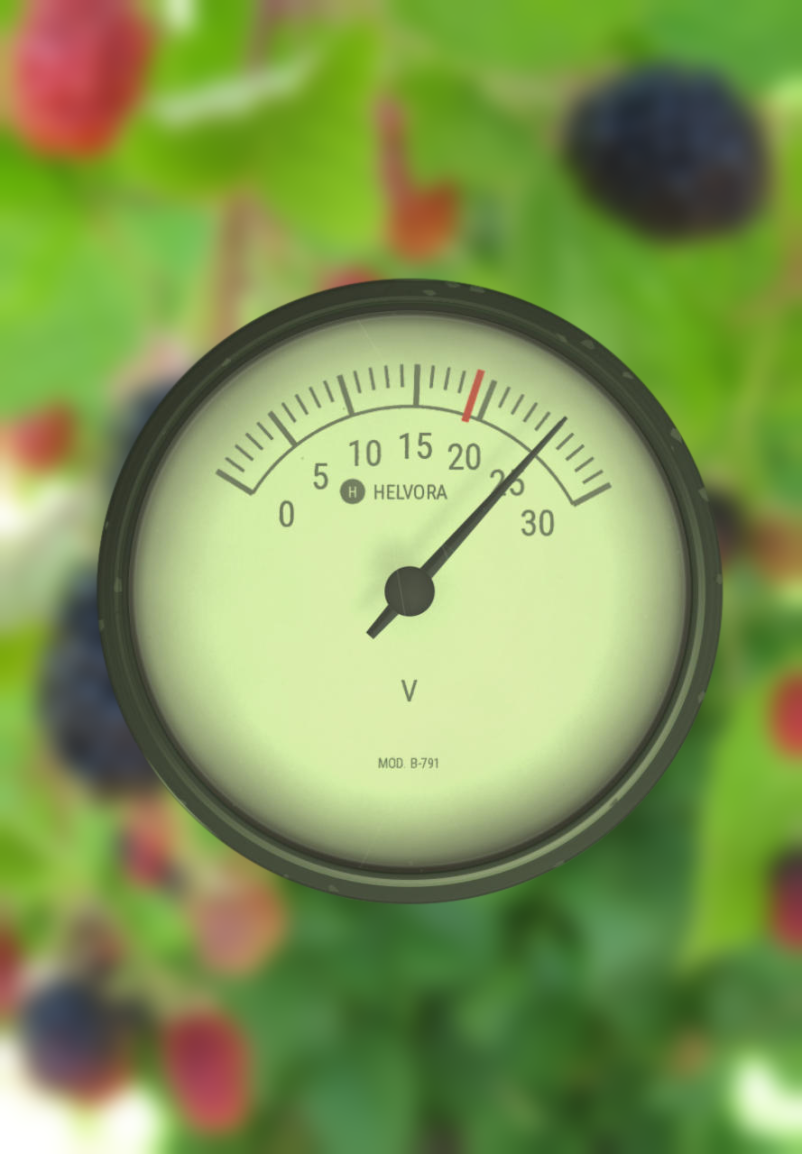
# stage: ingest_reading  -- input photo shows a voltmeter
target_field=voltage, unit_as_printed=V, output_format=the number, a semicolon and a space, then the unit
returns 25; V
